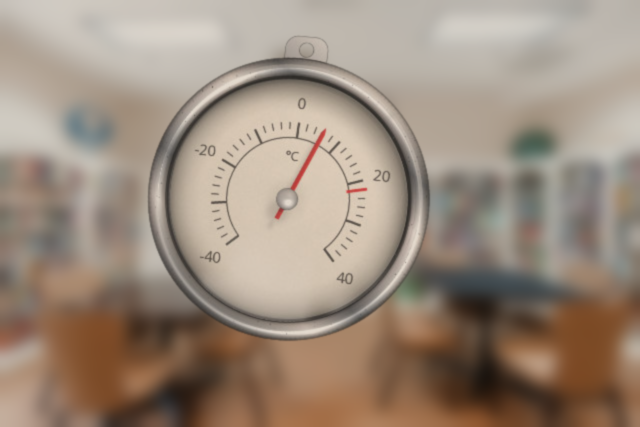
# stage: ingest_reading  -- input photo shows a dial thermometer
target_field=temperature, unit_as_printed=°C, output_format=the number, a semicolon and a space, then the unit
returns 6; °C
